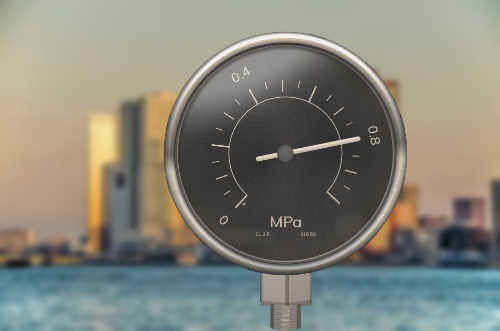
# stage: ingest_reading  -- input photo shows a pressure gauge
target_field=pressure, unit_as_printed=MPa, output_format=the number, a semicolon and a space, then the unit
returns 0.8; MPa
